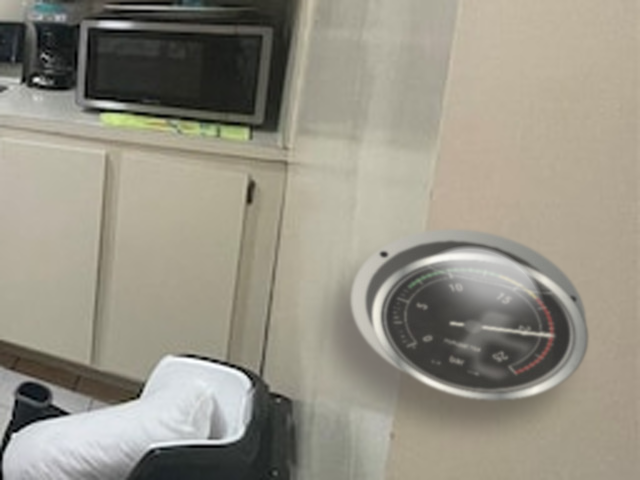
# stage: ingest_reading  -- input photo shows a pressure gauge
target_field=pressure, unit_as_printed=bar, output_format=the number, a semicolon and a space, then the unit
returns 20; bar
